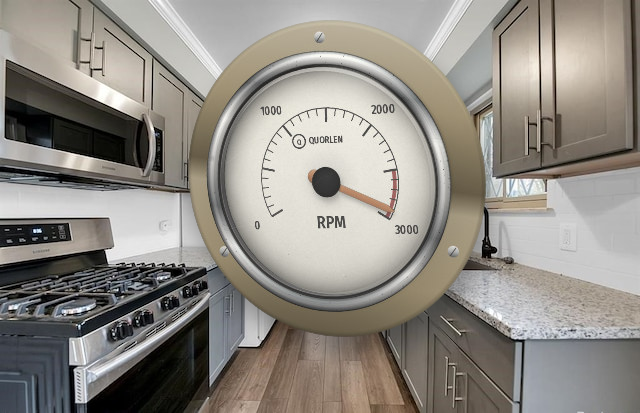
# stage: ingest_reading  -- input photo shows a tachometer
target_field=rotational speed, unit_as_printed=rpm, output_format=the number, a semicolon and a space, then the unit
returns 2900; rpm
